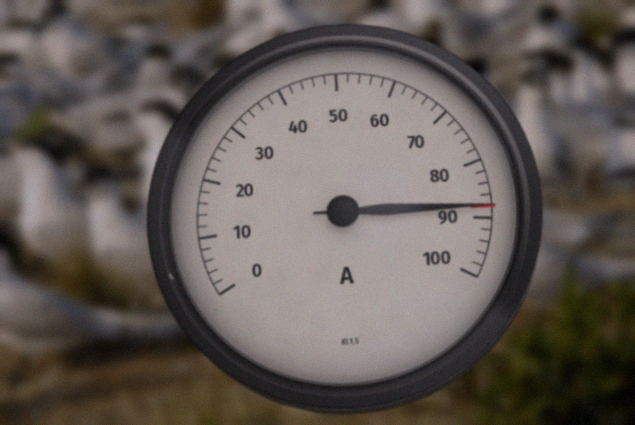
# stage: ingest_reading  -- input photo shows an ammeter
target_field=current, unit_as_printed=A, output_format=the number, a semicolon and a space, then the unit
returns 88; A
